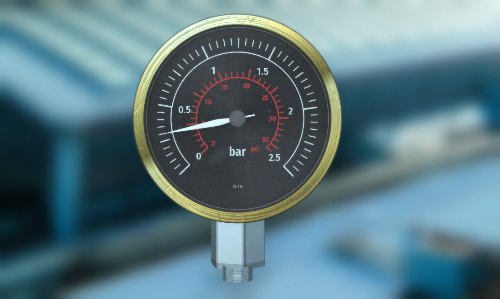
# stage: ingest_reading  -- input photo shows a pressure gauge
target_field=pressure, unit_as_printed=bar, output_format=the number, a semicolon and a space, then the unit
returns 0.3; bar
